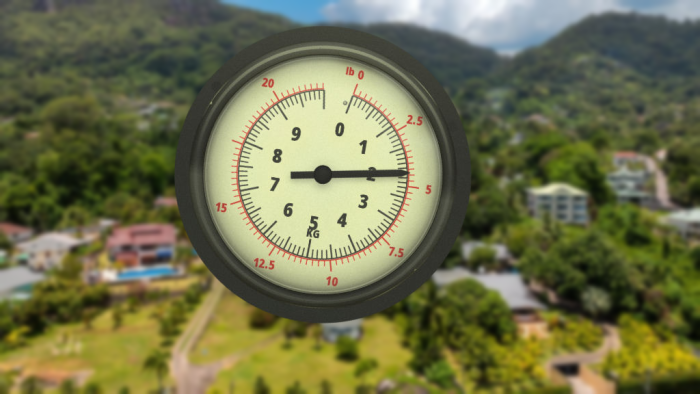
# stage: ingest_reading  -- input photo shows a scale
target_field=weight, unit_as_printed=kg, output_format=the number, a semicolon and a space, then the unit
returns 2; kg
